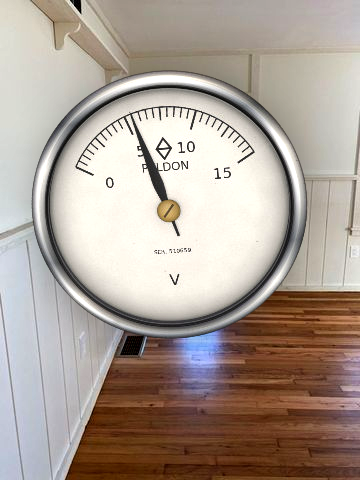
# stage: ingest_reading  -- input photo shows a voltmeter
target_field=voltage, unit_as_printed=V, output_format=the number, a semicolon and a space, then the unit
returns 5.5; V
